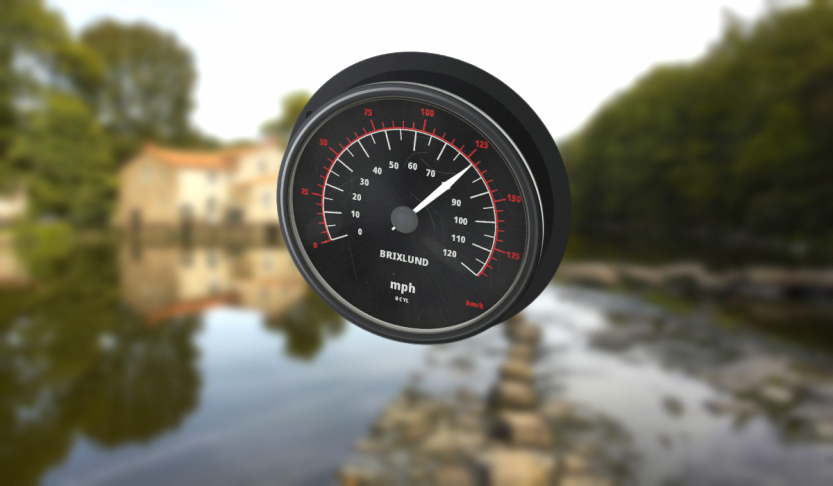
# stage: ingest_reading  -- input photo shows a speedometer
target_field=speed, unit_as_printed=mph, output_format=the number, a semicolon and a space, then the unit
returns 80; mph
